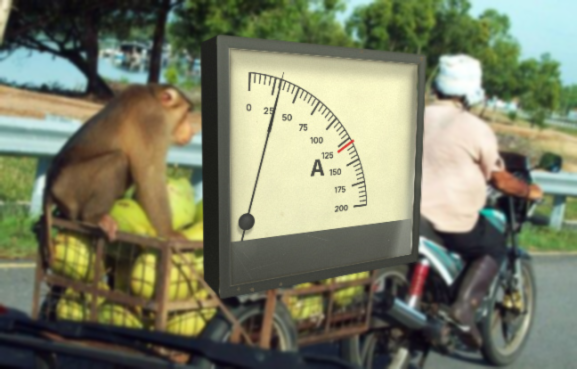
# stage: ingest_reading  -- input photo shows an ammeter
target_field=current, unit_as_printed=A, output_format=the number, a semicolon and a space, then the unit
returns 30; A
